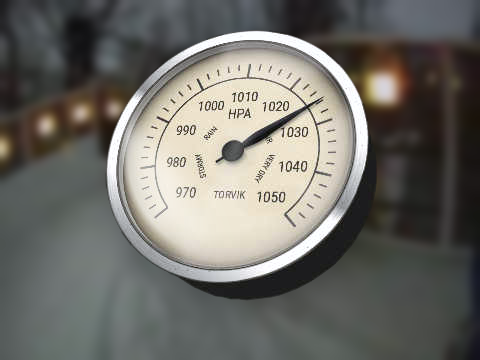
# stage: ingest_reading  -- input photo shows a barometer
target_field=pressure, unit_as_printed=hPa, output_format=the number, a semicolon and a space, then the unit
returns 1026; hPa
